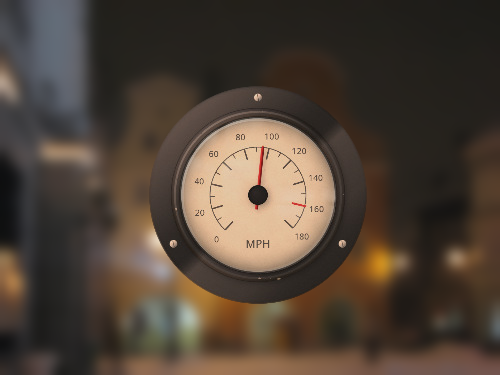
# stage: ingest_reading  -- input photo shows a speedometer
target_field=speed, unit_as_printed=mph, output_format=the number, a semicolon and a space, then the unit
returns 95; mph
